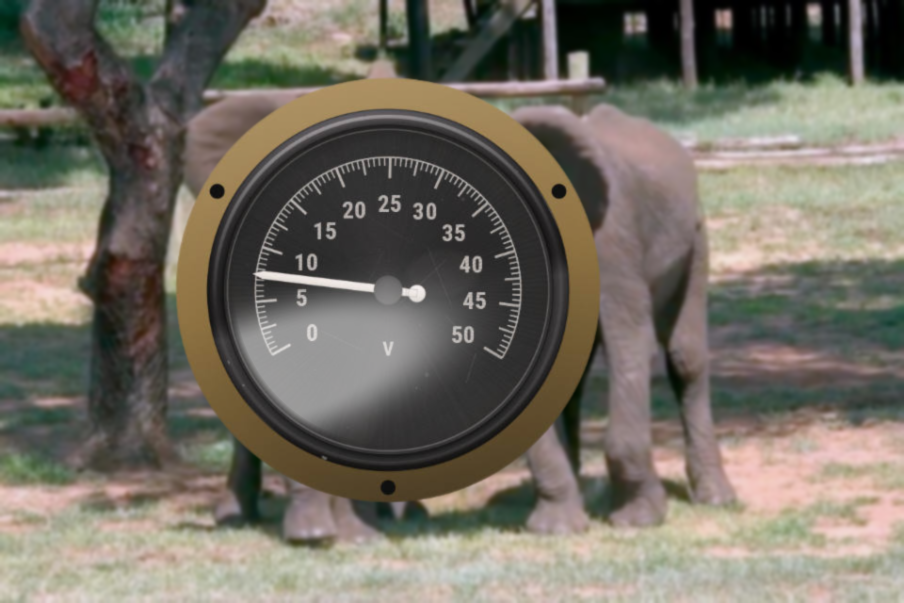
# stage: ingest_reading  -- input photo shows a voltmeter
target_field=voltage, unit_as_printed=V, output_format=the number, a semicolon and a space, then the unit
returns 7.5; V
